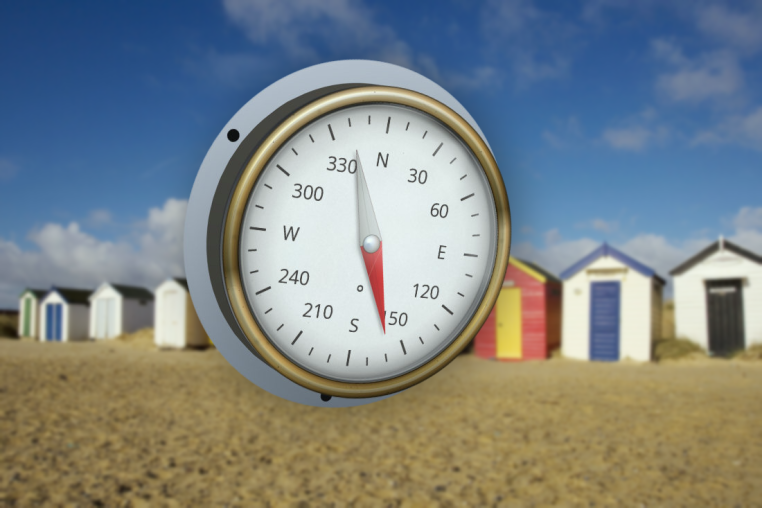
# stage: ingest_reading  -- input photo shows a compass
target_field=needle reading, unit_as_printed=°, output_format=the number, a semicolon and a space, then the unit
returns 160; °
